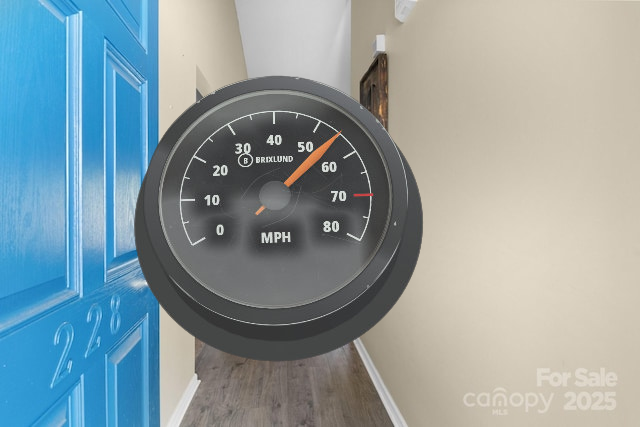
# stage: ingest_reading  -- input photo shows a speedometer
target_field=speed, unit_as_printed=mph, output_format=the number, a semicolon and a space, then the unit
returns 55; mph
